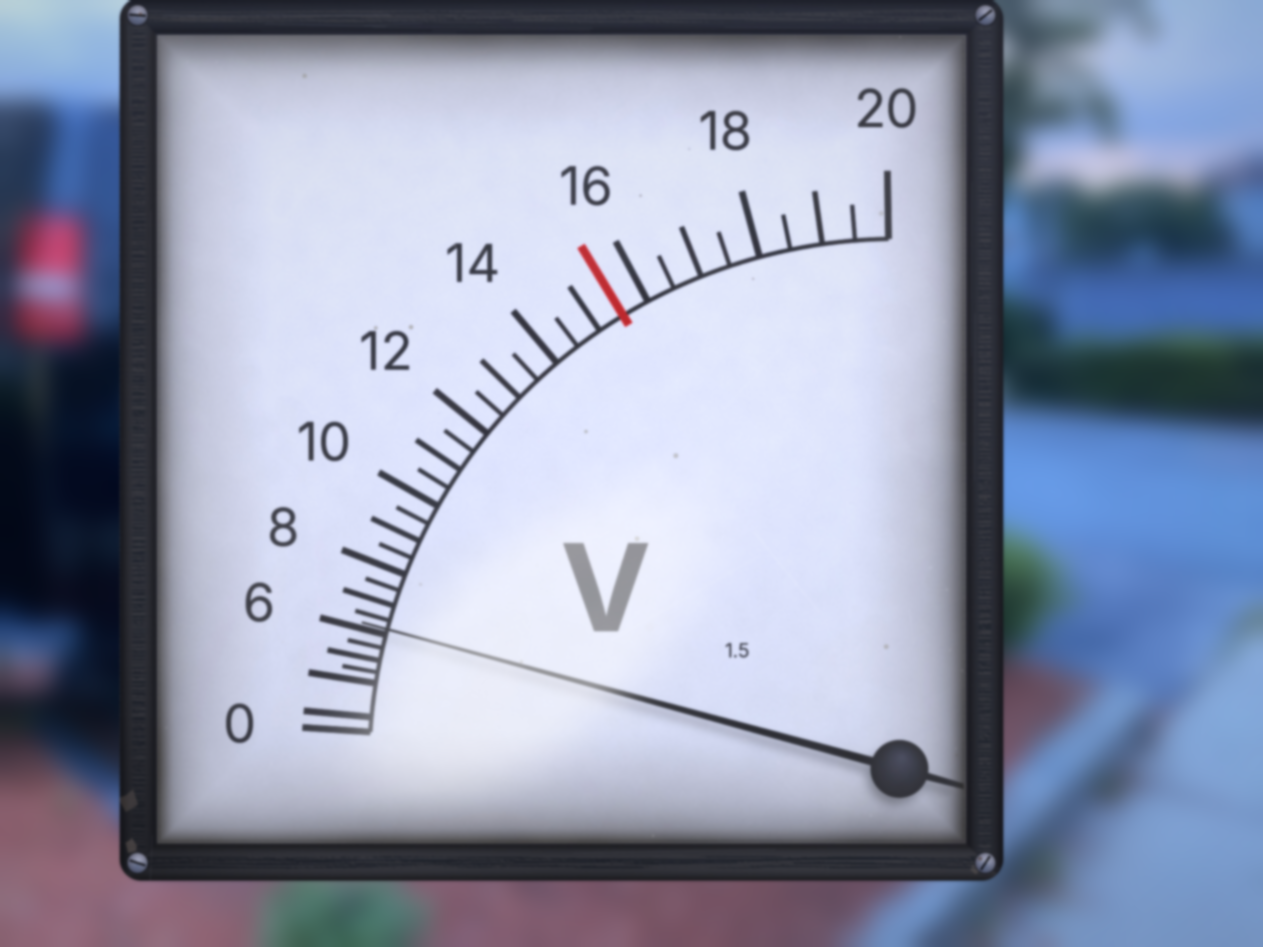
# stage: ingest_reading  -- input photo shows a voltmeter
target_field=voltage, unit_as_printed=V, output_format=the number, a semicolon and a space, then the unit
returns 6.25; V
